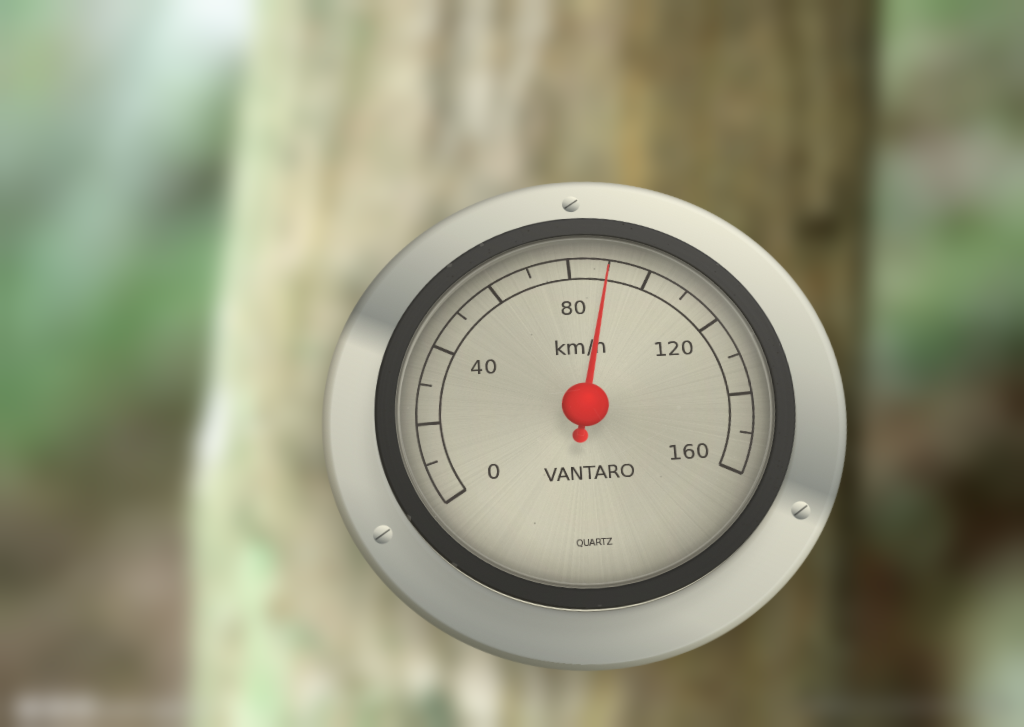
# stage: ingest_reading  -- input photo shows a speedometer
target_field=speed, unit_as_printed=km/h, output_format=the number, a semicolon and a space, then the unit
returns 90; km/h
